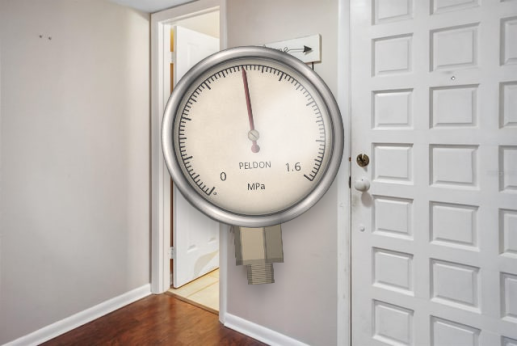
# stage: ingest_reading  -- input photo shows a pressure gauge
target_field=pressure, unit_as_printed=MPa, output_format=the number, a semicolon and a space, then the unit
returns 0.8; MPa
